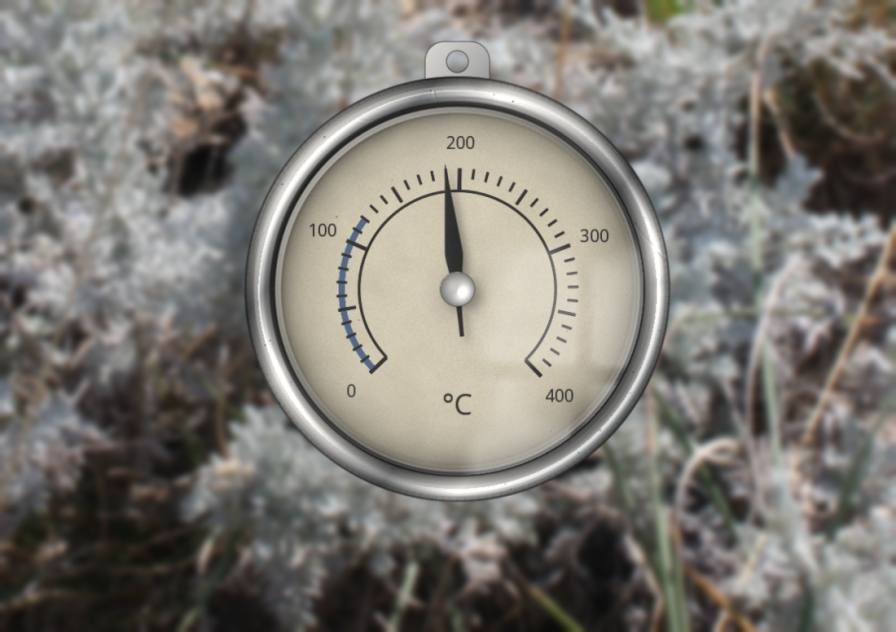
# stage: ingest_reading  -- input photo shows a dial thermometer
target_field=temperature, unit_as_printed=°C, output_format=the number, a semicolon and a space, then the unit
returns 190; °C
